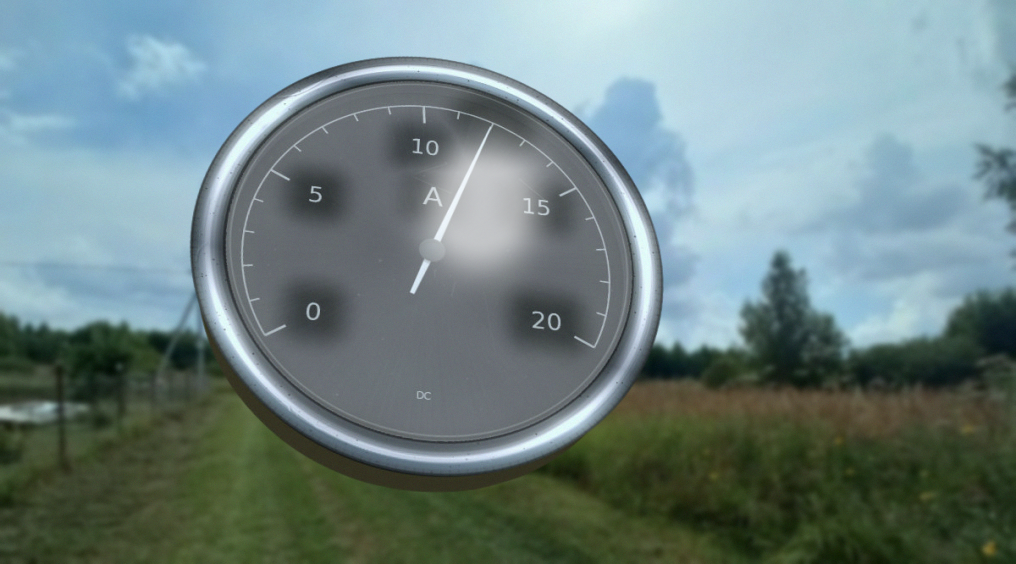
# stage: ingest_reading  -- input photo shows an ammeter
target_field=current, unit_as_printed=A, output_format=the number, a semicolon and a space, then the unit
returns 12; A
